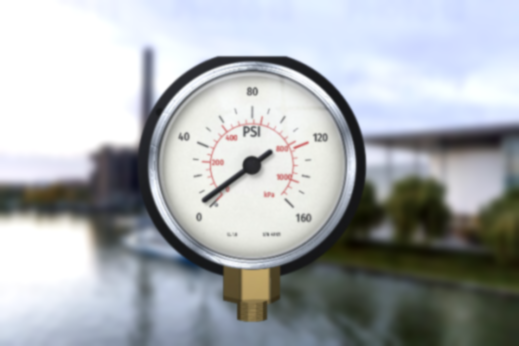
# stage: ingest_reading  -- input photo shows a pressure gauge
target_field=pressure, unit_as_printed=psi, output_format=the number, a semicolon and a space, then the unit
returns 5; psi
